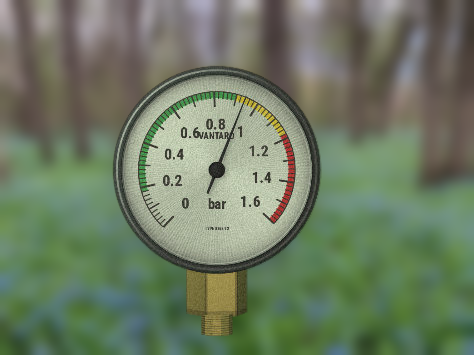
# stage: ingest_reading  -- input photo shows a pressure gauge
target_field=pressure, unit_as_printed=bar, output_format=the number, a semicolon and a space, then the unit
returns 0.94; bar
